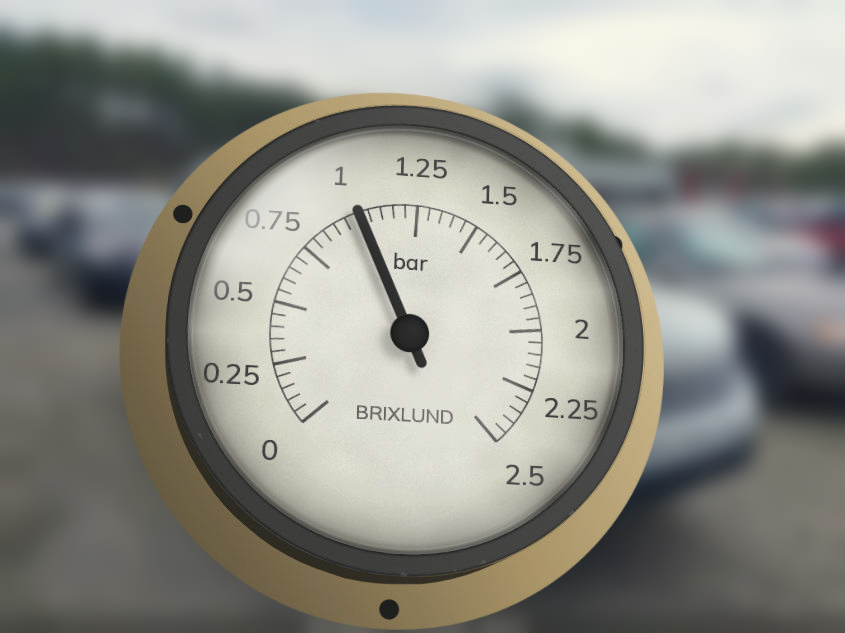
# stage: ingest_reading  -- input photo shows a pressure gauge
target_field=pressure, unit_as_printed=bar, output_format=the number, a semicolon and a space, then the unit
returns 1; bar
